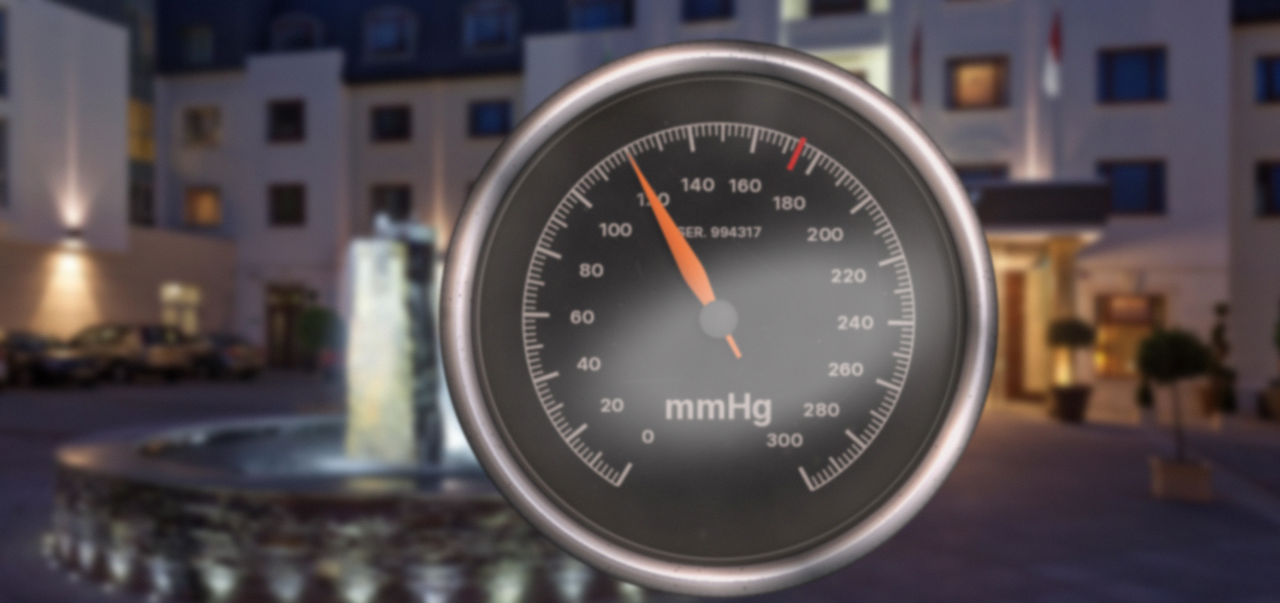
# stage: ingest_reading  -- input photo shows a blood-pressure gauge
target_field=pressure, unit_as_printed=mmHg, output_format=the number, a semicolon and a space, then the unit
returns 120; mmHg
